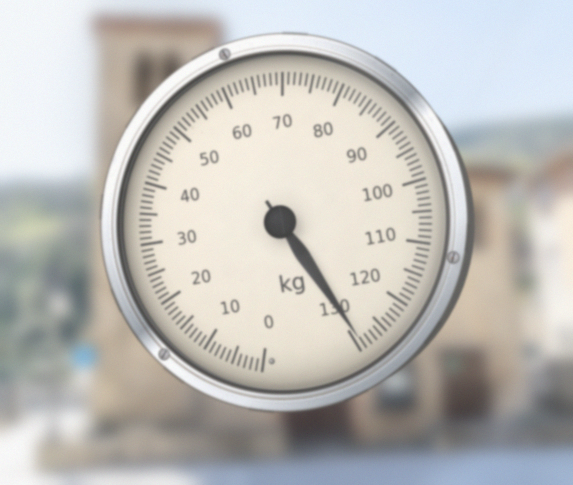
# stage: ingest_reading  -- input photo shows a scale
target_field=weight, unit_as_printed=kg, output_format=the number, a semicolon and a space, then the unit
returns 129; kg
